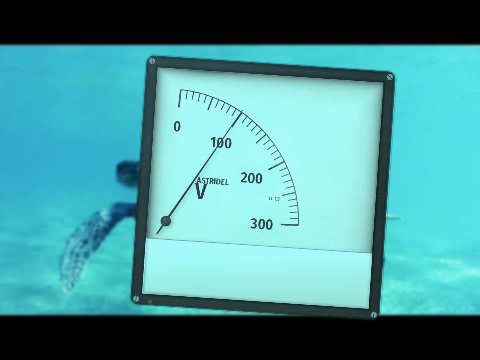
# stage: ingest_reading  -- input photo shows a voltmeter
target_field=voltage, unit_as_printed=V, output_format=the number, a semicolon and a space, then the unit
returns 100; V
